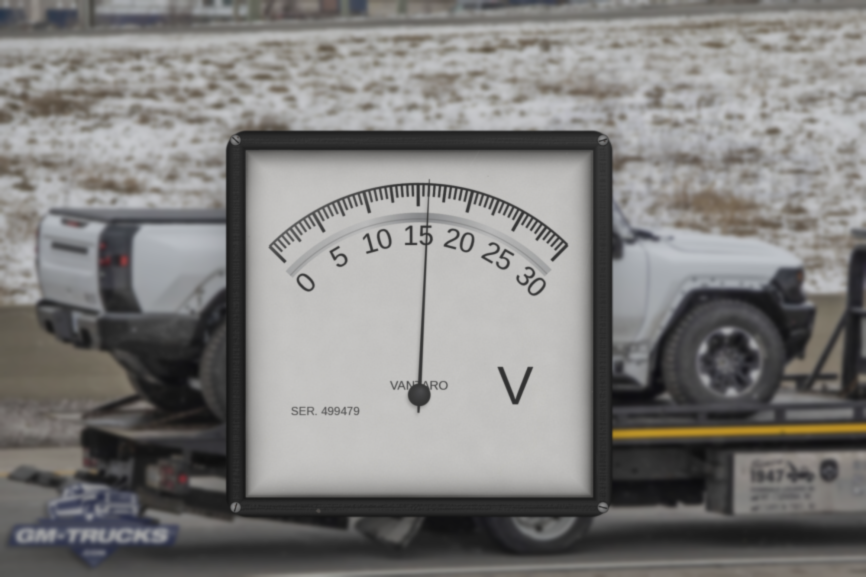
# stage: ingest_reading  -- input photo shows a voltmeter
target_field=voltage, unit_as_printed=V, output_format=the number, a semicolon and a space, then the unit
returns 16; V
